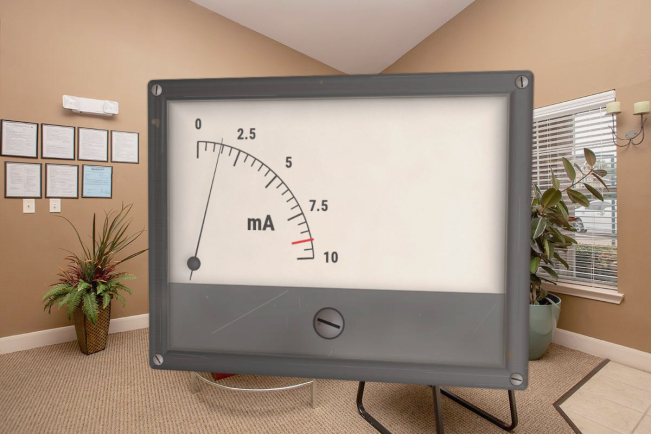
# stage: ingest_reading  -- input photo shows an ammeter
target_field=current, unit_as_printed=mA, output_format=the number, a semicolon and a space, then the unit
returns 1.5; mA
